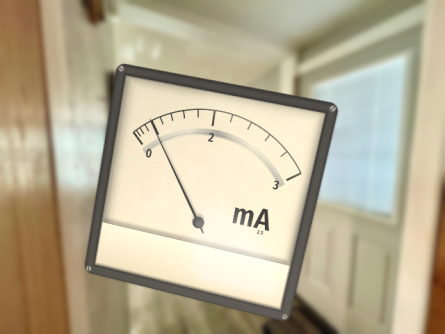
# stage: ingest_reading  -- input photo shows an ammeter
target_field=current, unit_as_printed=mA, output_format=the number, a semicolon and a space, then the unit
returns 1; mA
